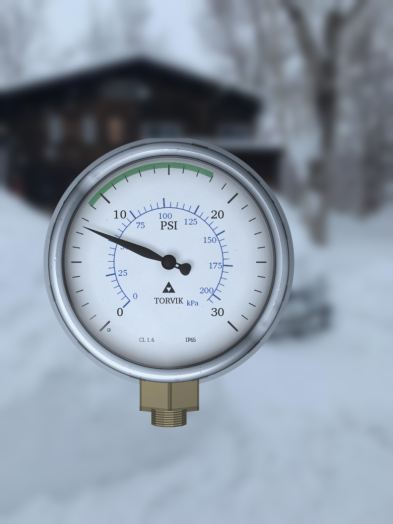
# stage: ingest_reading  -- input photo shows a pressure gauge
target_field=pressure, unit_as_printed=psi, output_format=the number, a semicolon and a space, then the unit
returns 7.5; psi
